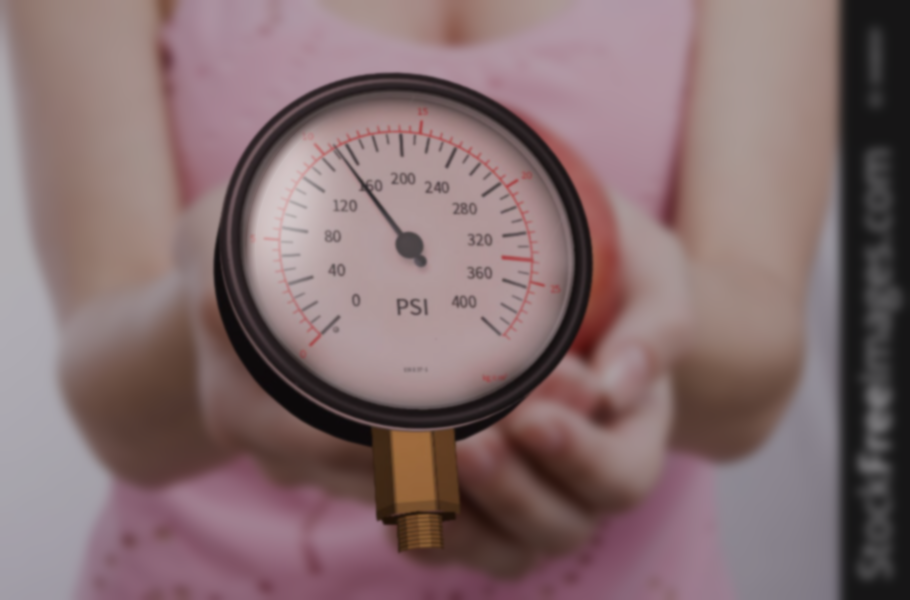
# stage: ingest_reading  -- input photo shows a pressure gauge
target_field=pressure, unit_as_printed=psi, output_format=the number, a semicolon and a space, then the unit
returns 150; psi
